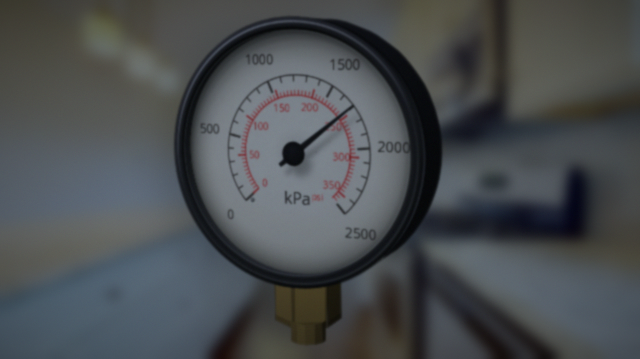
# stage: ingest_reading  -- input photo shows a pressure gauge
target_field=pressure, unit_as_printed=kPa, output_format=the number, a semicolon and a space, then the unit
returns 1700; kPa
